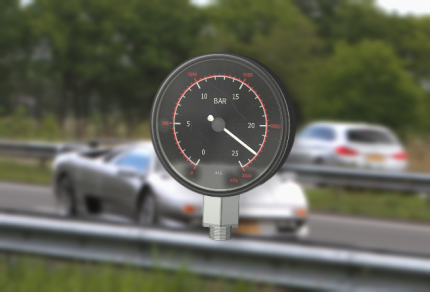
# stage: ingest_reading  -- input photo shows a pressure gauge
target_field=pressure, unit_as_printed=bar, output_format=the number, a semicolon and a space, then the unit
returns 23; bar
